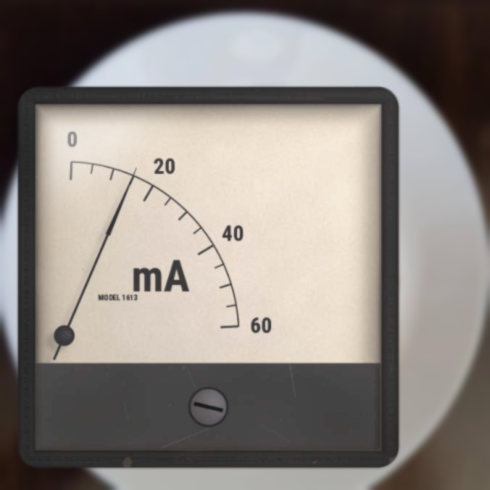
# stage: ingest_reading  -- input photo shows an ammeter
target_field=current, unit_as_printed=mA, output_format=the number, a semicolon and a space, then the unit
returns 15; mA
